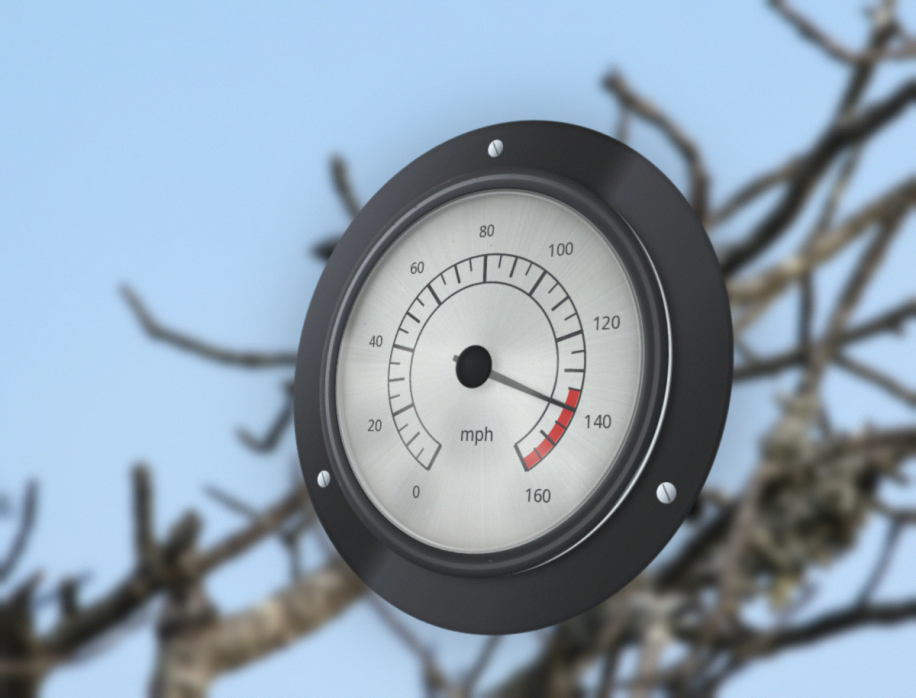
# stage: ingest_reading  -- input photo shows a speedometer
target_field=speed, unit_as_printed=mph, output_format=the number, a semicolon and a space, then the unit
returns 140; mph
